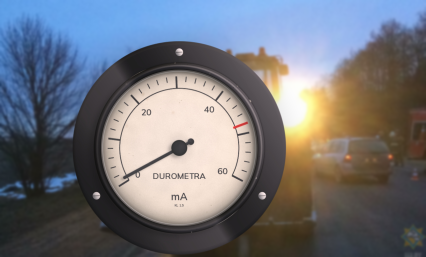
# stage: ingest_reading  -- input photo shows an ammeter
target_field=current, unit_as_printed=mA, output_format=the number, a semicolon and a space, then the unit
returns 1; mA
